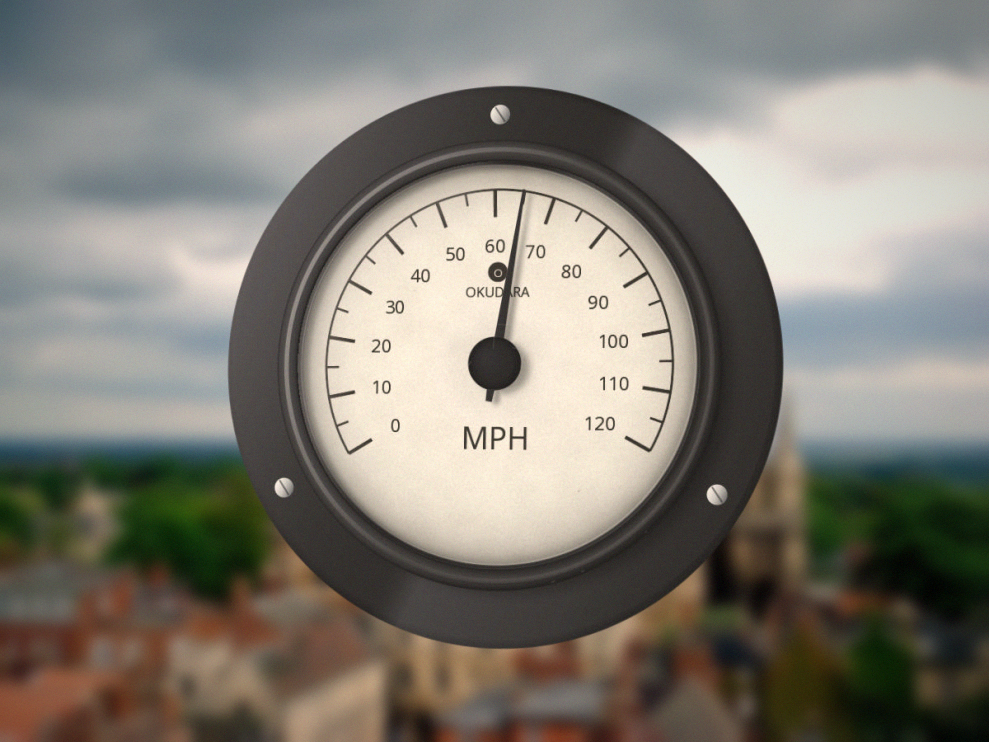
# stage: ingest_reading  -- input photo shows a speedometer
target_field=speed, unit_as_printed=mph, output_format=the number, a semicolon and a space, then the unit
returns 65; mph
